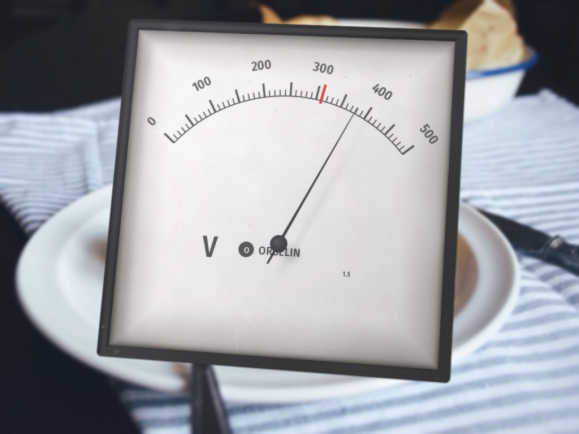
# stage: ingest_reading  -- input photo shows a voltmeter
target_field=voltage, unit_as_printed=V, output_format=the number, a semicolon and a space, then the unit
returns 380; V
